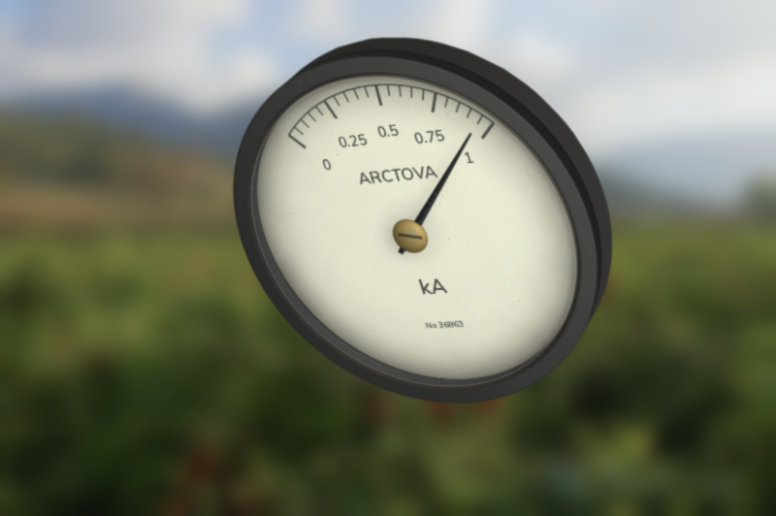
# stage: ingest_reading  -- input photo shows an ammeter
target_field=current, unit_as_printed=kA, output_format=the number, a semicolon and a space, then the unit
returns 0.95; kA
